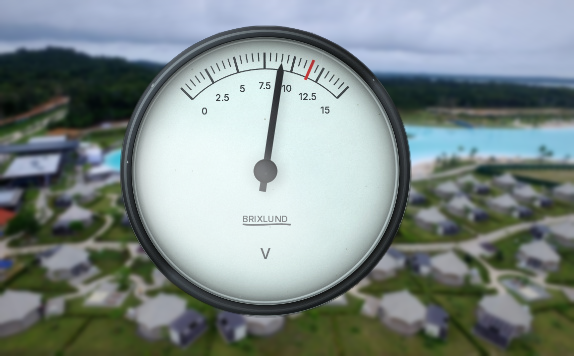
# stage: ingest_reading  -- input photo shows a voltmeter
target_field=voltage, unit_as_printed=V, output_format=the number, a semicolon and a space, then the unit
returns 9; V
